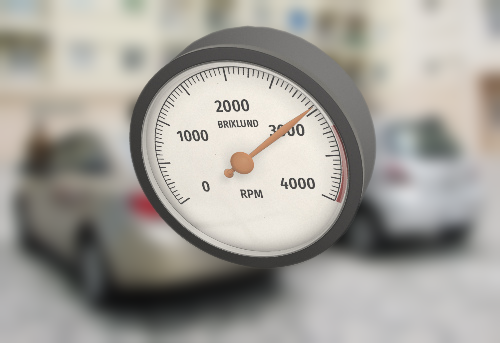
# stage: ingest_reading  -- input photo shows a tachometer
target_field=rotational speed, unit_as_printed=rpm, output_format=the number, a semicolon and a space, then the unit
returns 2950; rpm
